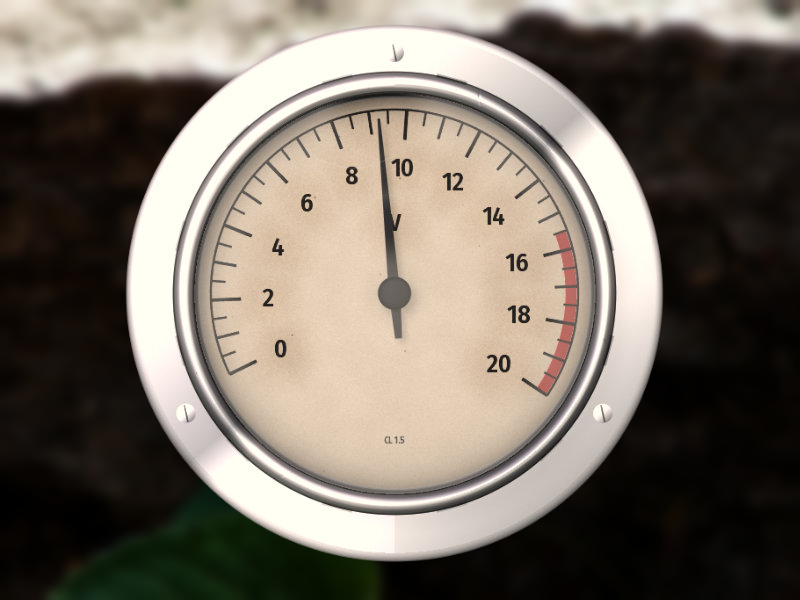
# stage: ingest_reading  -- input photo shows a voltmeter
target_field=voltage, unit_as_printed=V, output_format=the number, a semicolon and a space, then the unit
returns 9.25; V
